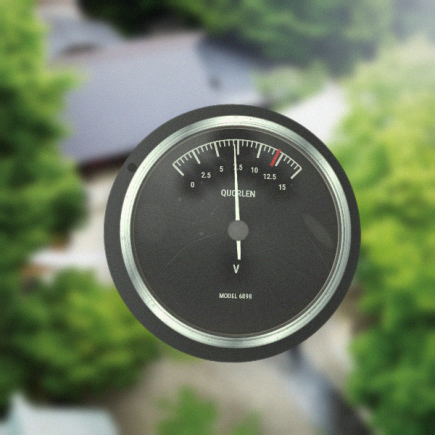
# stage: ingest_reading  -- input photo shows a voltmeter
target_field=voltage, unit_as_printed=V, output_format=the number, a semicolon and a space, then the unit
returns 7; V
